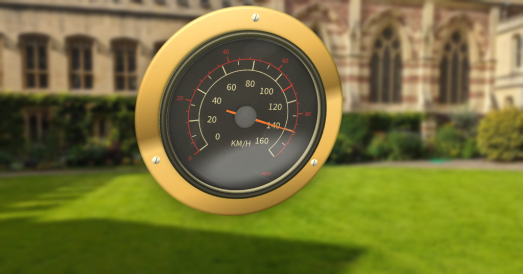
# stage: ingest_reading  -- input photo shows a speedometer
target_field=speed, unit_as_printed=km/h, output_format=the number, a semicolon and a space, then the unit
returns 140; km/h
